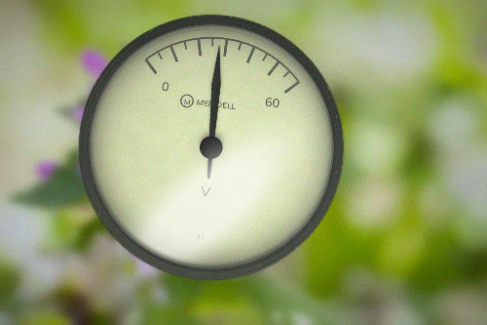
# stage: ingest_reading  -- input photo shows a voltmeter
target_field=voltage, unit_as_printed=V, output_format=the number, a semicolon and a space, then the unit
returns 27.5; V
